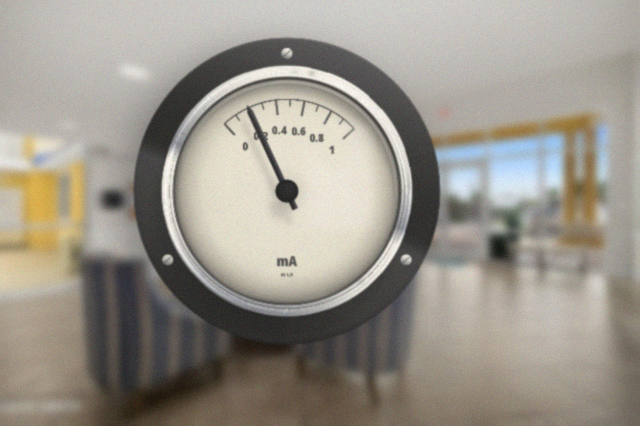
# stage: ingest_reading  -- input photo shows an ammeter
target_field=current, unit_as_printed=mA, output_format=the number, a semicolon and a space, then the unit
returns 0.2; mA
